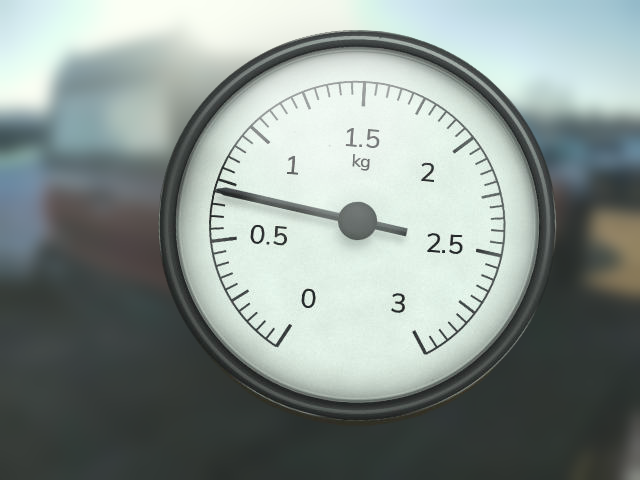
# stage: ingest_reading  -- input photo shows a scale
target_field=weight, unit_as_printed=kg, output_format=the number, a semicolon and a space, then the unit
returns 0.7; kg
